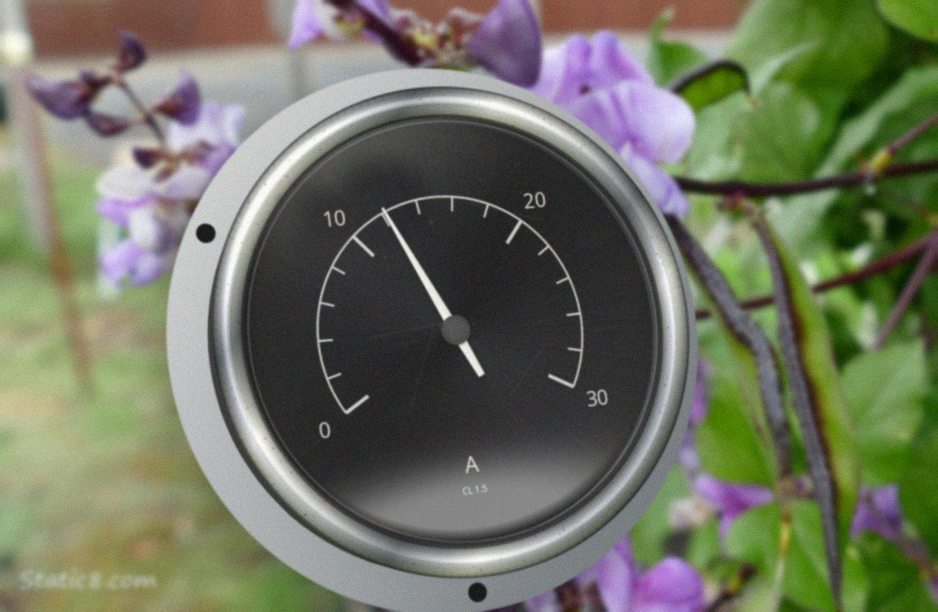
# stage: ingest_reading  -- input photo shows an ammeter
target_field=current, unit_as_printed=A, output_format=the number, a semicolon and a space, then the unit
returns 12; A
